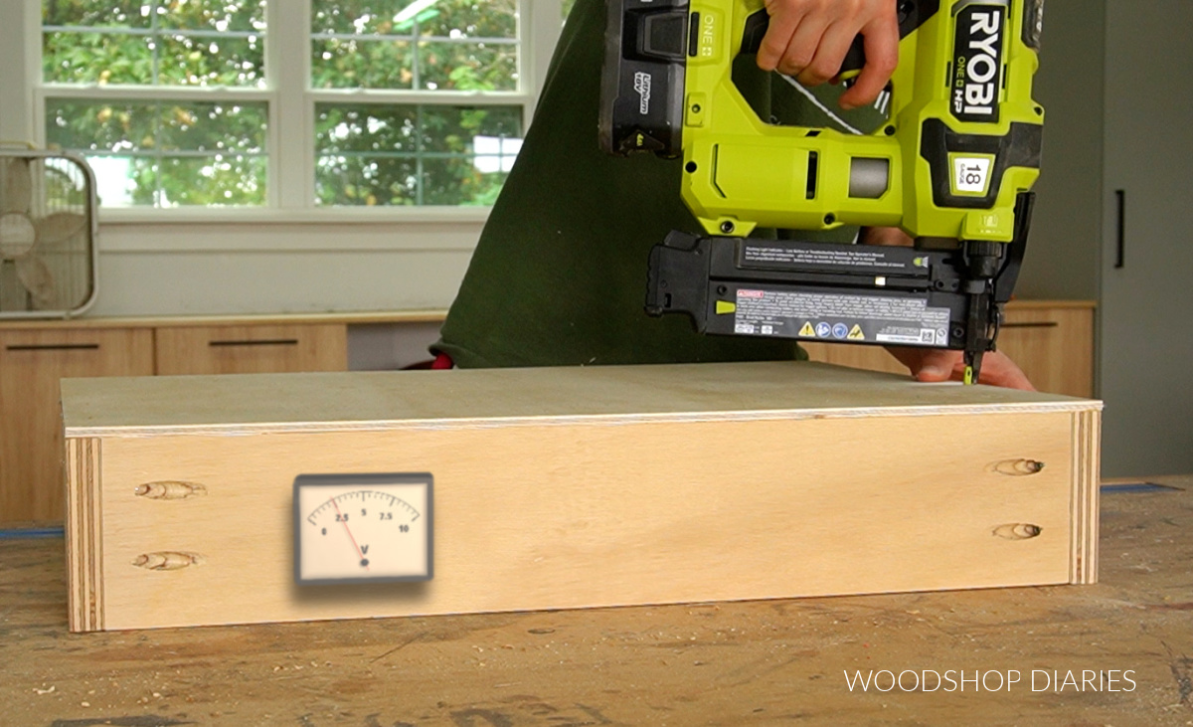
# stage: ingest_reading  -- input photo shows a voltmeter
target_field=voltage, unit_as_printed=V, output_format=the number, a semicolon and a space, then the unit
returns 2.5; V
